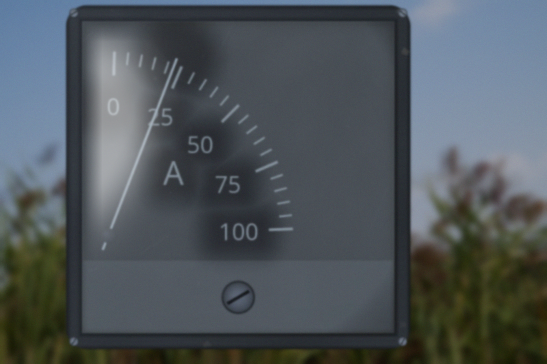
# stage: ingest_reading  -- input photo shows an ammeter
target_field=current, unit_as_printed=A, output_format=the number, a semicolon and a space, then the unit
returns 22.5; A
